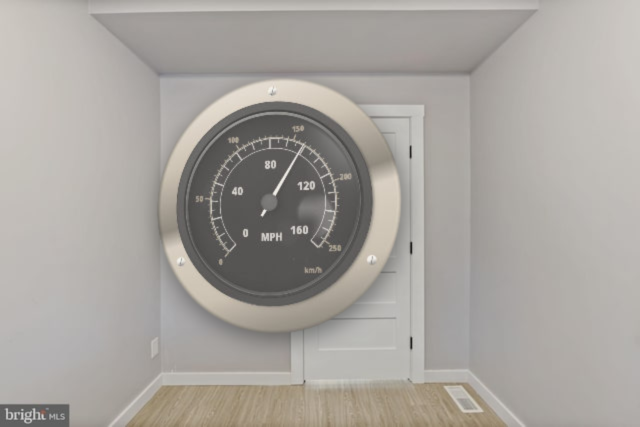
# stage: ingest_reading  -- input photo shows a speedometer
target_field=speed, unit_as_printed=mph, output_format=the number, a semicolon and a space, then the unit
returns 100; mph
